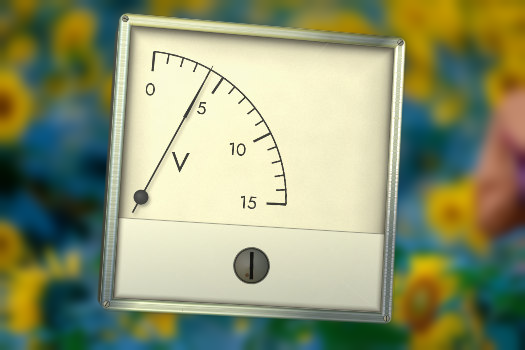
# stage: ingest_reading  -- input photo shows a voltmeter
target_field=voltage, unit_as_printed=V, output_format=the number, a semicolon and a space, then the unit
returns 4; V
